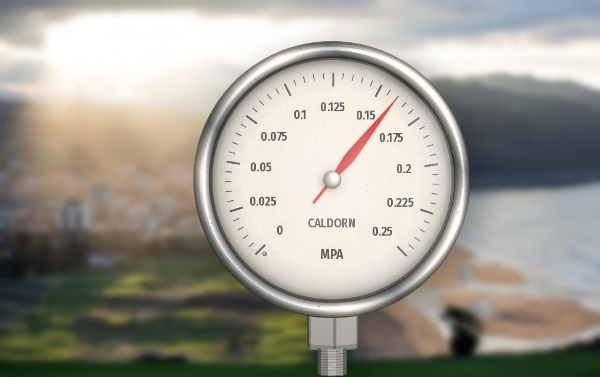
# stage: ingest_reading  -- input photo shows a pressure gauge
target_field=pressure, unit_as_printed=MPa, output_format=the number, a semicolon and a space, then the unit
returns 0.16; MPa
